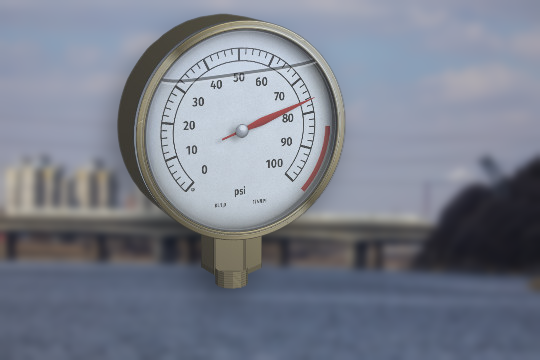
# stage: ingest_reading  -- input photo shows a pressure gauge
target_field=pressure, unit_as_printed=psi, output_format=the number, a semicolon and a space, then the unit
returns 76; psi
